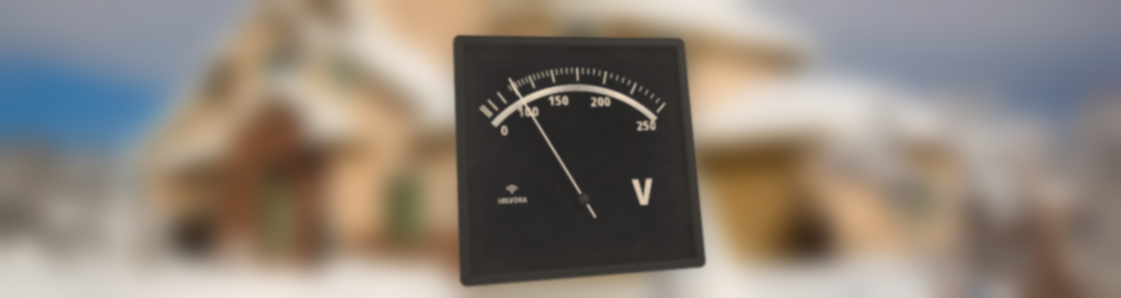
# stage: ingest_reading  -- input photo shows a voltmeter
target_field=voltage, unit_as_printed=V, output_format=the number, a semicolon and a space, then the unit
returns 100; V
